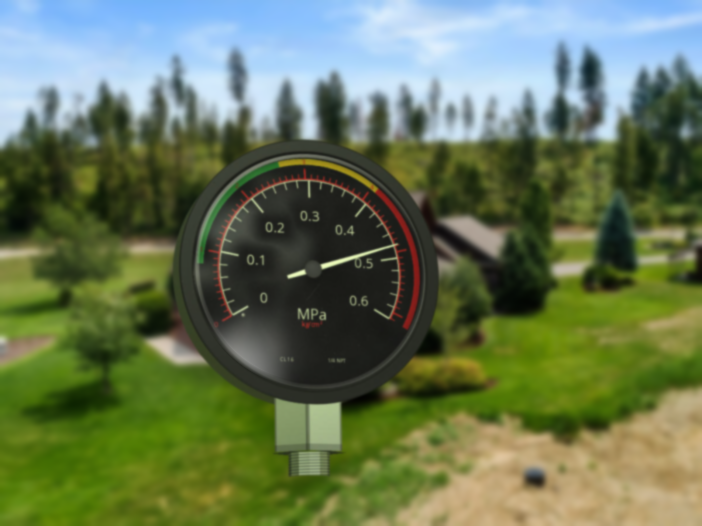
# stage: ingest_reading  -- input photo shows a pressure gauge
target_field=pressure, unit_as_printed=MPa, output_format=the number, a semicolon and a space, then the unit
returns 0.48; MPa
